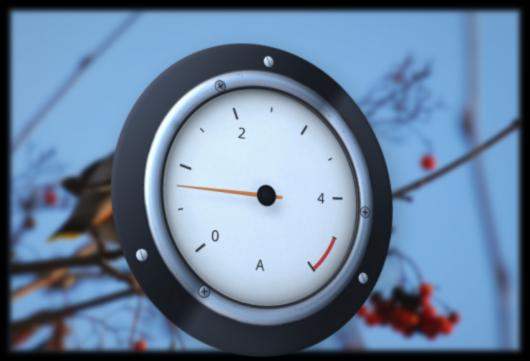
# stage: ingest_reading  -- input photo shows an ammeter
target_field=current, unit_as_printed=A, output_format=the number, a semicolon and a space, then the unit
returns 0.75; A
